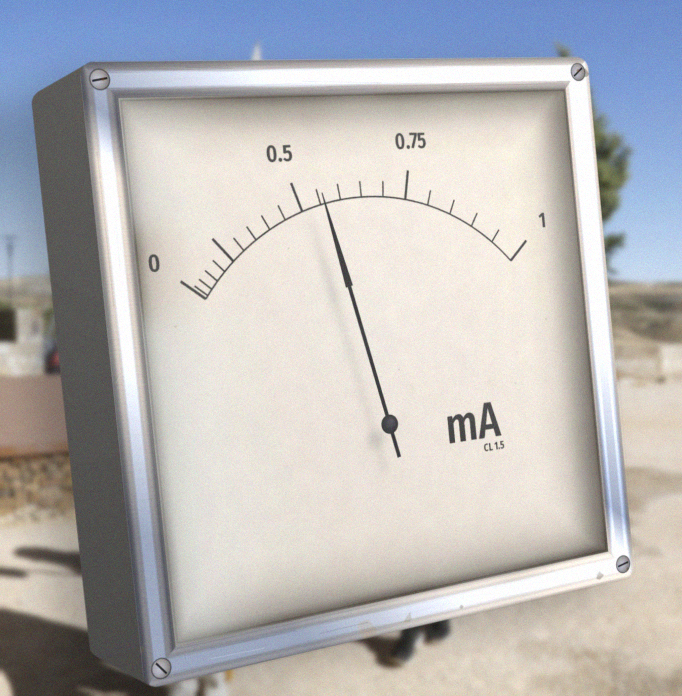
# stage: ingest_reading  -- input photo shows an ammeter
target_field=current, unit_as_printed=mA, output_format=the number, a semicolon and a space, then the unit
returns 0.55; mA
